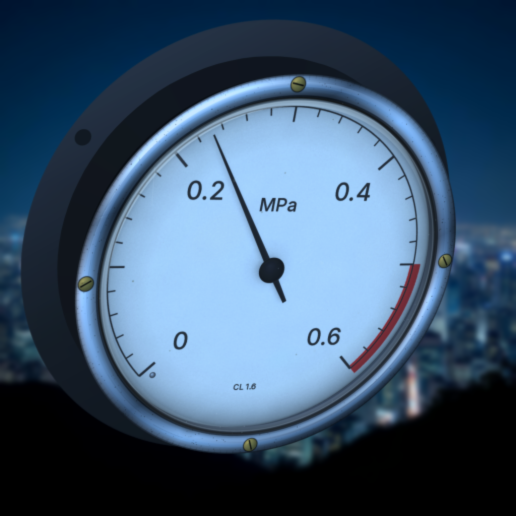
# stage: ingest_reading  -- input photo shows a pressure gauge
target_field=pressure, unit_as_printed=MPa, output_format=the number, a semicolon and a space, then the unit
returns 0.23; MPa
